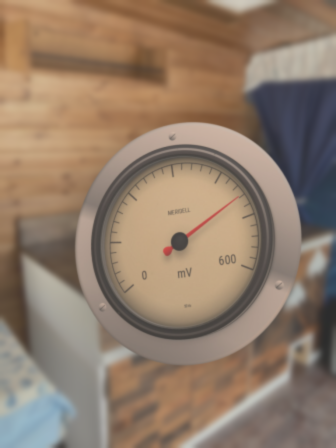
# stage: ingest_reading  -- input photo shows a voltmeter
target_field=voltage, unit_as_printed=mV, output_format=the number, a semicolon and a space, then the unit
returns 460; mV
